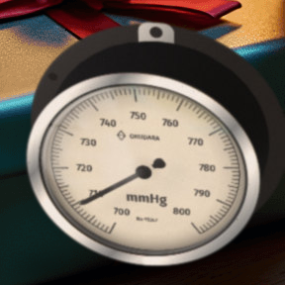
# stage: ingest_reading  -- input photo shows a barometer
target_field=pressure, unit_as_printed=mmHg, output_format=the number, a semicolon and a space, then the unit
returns 710; mmHg
